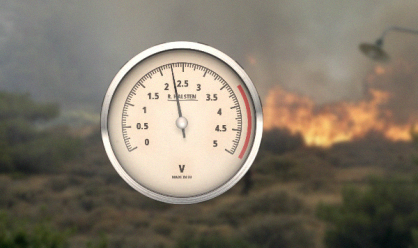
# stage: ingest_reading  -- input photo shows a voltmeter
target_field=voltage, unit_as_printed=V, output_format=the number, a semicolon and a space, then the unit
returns 2.25; V
